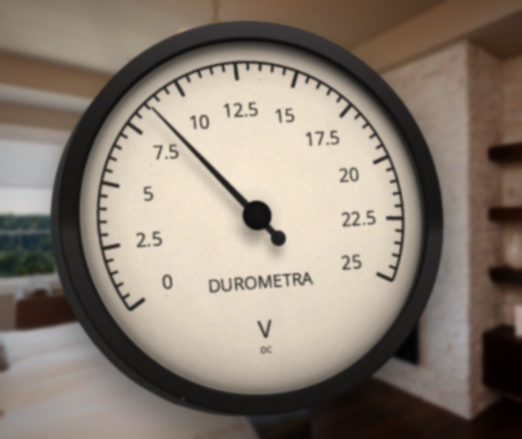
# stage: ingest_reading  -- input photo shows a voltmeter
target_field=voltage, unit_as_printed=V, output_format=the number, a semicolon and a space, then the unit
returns 8.5; V
